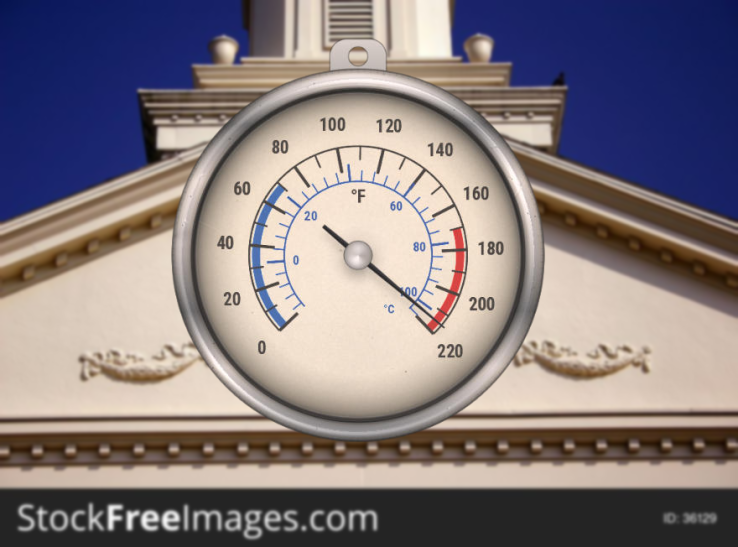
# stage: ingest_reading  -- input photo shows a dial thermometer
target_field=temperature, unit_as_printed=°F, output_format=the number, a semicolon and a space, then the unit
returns 215; °F
